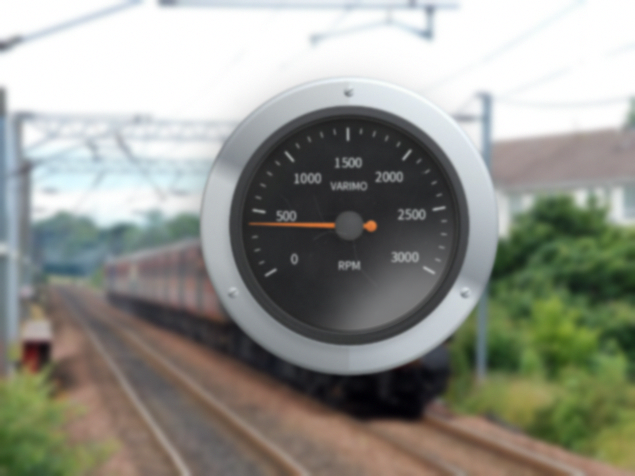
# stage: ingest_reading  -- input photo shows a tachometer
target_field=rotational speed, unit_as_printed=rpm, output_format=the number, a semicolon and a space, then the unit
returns 400; rpm
